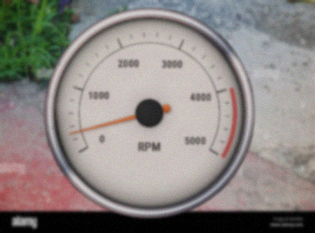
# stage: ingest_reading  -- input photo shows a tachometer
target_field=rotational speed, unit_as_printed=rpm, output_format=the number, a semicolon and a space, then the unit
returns 300; rpm
